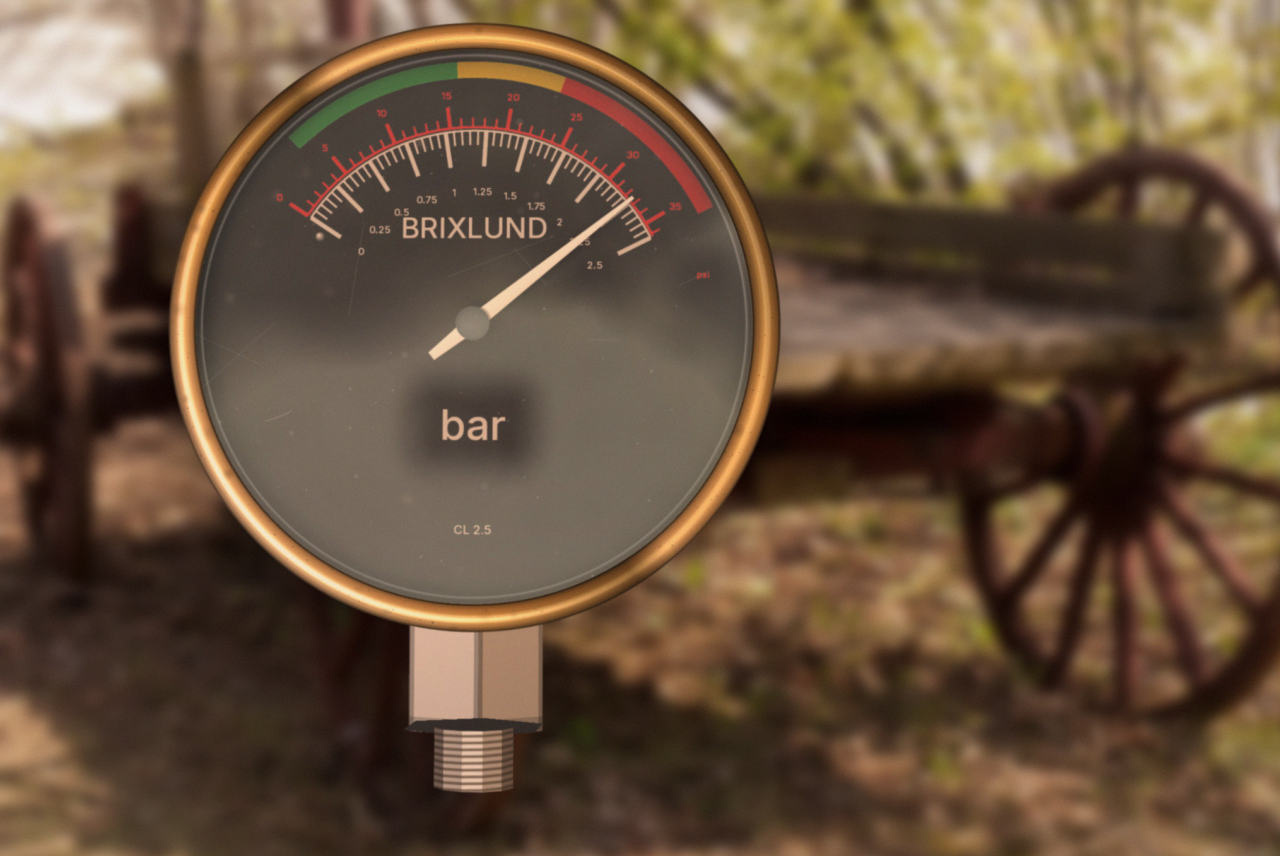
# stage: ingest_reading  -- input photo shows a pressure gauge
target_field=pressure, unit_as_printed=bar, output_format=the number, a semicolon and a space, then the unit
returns 2.25; bar
